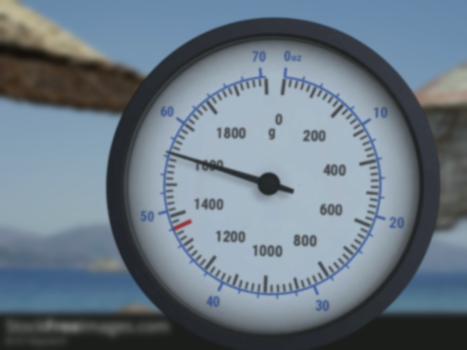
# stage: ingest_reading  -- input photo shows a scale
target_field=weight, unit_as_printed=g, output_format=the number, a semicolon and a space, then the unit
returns 1600; g
